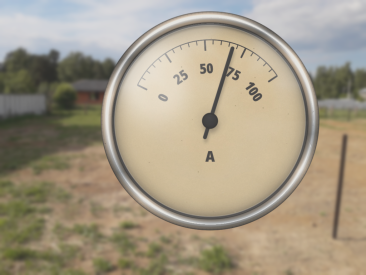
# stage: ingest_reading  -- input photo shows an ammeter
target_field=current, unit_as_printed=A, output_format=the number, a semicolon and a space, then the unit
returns 67.5; A
